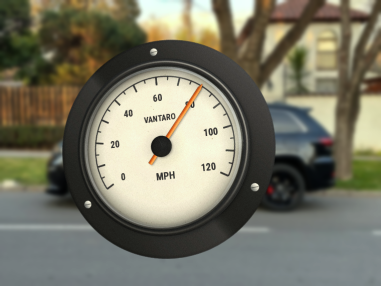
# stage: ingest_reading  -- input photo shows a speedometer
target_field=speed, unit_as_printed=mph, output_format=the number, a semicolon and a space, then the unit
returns 80; mph
